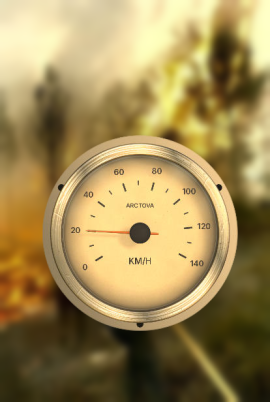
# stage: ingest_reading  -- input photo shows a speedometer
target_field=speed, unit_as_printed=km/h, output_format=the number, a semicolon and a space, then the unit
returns 20; km/h
